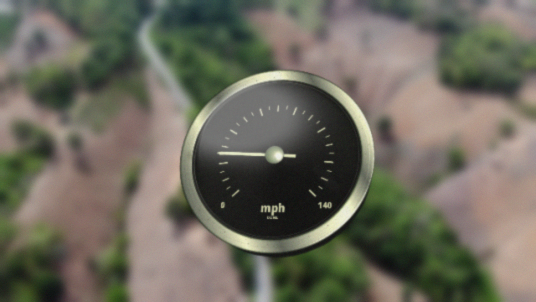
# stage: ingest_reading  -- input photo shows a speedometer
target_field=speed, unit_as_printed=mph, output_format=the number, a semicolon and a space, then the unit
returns 25; mph
